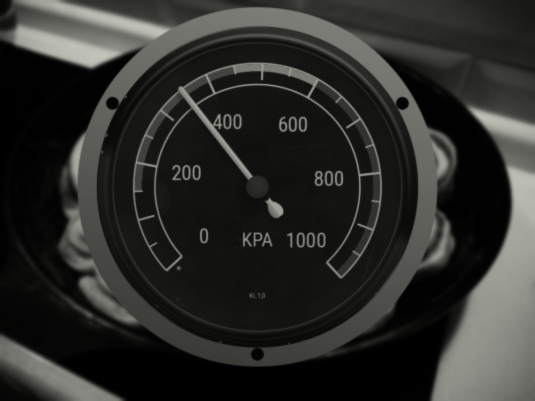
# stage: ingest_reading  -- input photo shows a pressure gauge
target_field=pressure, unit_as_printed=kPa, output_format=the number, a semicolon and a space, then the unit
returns 350; kPa
